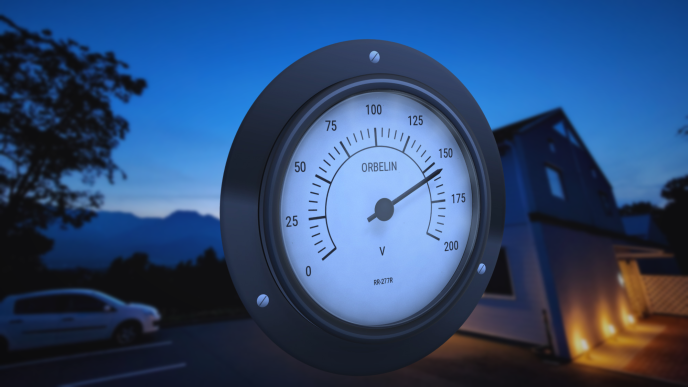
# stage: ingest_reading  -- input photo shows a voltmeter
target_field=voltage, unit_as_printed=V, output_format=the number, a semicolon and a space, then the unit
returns 155; V
